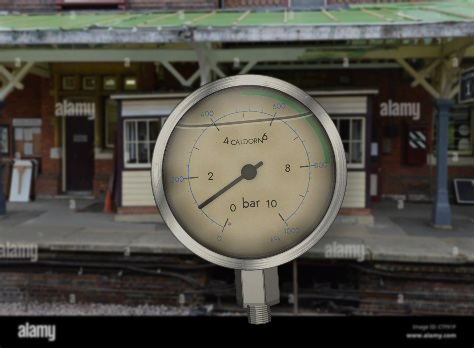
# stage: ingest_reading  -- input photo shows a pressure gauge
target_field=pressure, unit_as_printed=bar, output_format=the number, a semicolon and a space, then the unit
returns 1; bar
